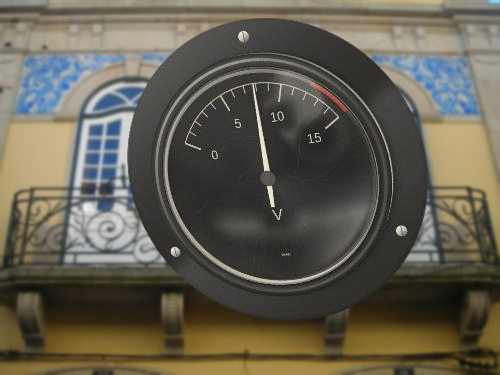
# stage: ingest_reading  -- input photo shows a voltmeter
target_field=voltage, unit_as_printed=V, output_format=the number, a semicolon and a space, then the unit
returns 8; V
